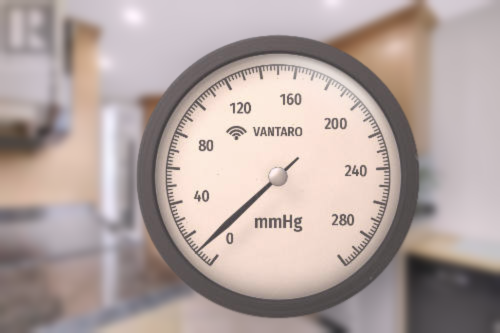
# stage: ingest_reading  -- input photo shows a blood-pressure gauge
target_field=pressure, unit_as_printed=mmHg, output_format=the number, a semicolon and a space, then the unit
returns 10; mmHg
